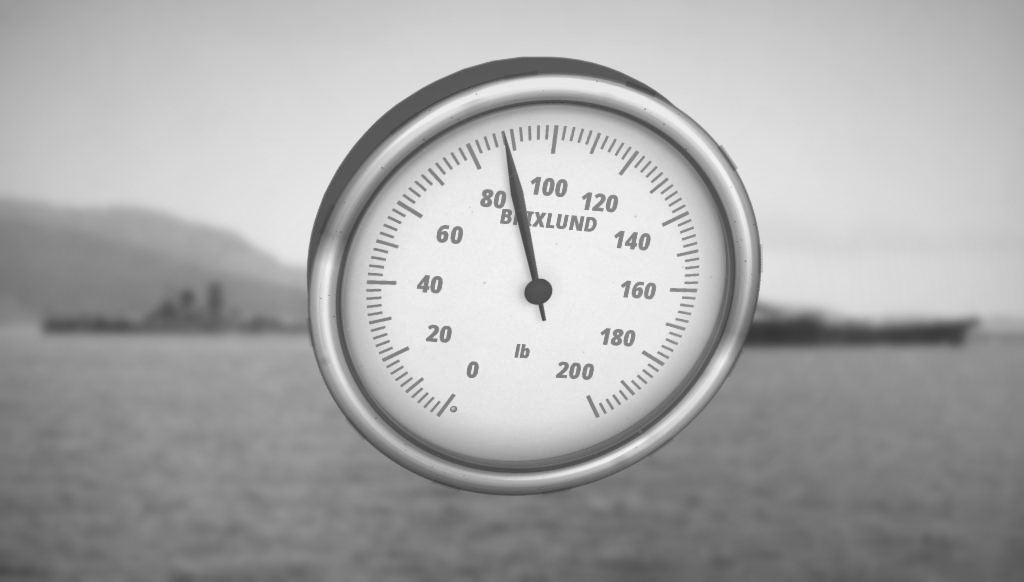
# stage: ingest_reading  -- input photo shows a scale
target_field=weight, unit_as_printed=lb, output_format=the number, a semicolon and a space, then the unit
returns 88; lb
